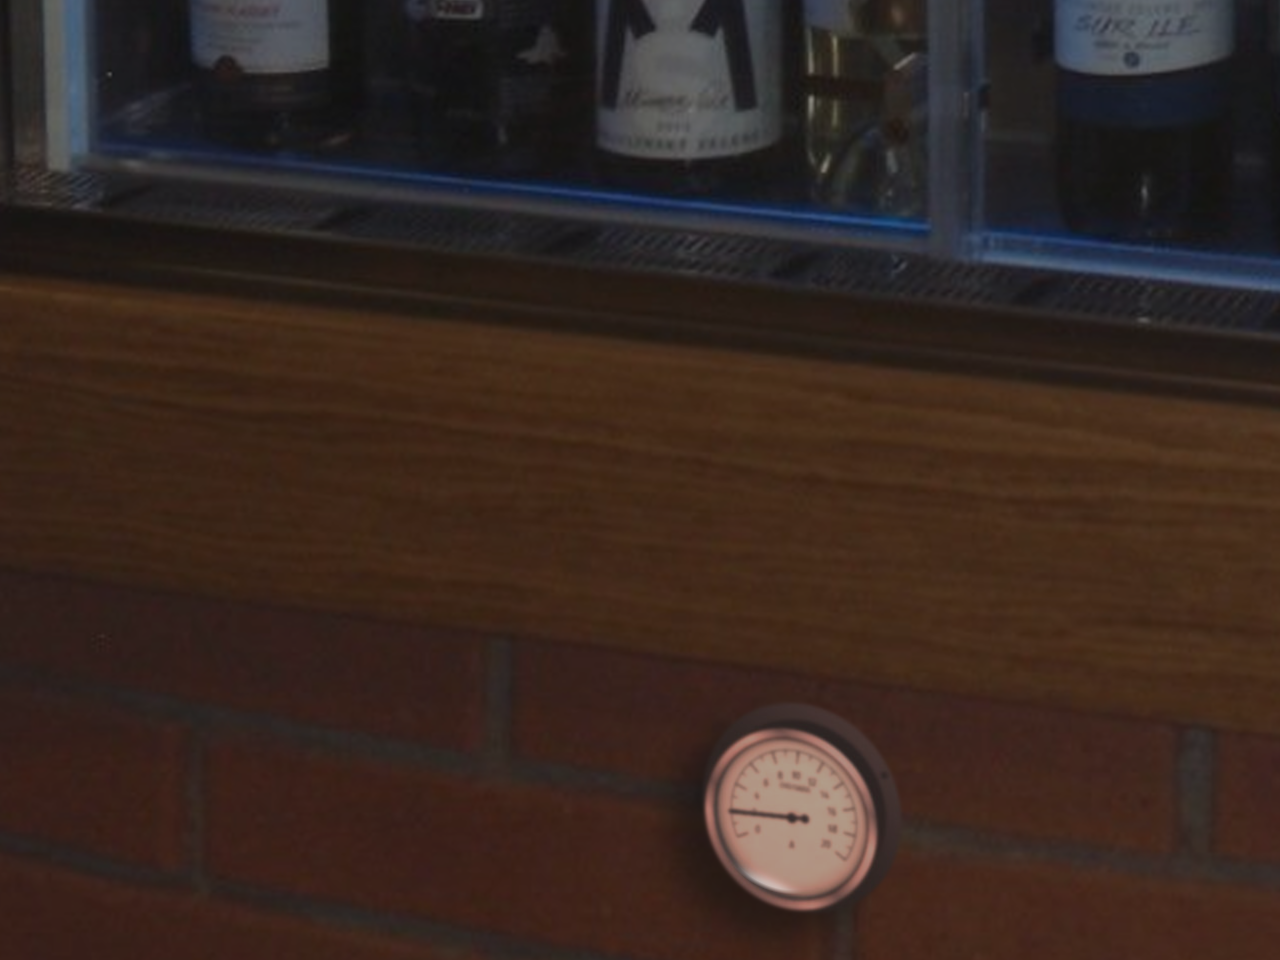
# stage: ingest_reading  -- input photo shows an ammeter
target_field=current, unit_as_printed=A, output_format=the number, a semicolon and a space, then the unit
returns 2; A
